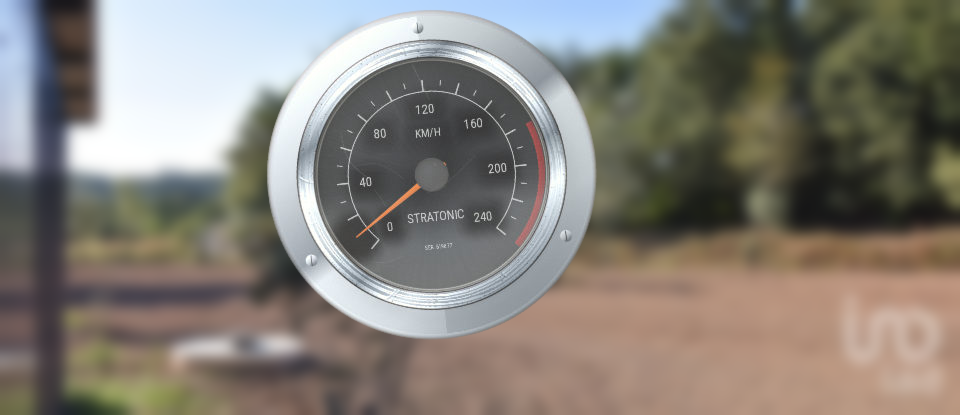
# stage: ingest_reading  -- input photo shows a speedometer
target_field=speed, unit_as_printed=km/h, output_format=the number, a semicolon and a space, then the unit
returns 10; km/h
